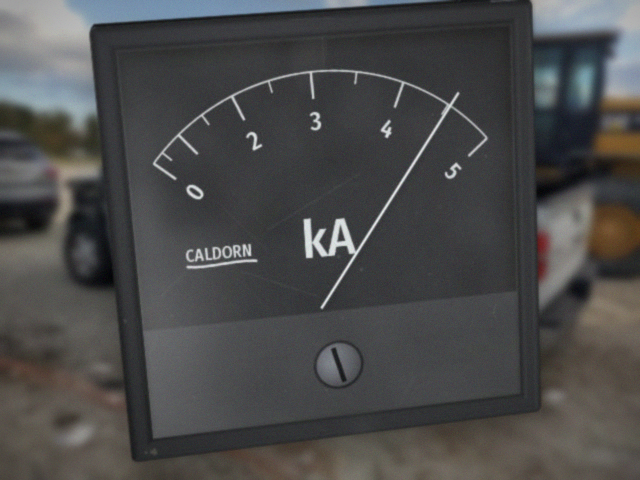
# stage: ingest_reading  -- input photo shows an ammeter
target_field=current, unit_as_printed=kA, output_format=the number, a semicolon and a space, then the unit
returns 4.5; kA
